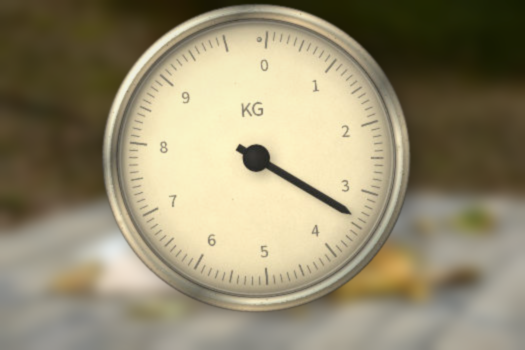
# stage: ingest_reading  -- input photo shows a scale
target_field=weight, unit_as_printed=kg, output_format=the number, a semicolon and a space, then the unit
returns 3.4; kg
